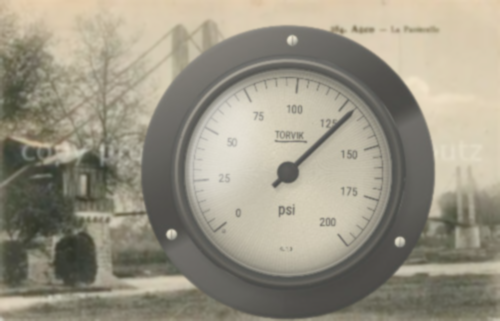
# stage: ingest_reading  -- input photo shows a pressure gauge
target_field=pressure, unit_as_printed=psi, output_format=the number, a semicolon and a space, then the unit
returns 130; psi
